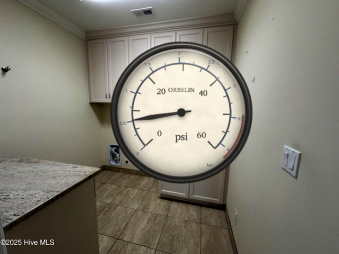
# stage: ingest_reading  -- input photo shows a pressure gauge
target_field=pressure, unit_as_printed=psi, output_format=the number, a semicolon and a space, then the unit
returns 7.5; psi
